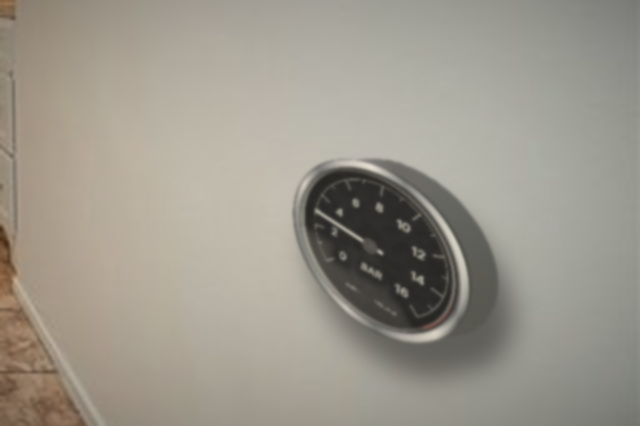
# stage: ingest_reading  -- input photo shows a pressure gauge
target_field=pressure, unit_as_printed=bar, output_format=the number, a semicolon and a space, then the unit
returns 3; bar
